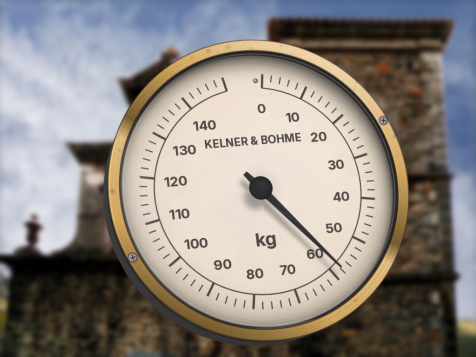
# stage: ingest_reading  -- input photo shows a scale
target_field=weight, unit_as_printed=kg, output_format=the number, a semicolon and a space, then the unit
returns 58; kg
